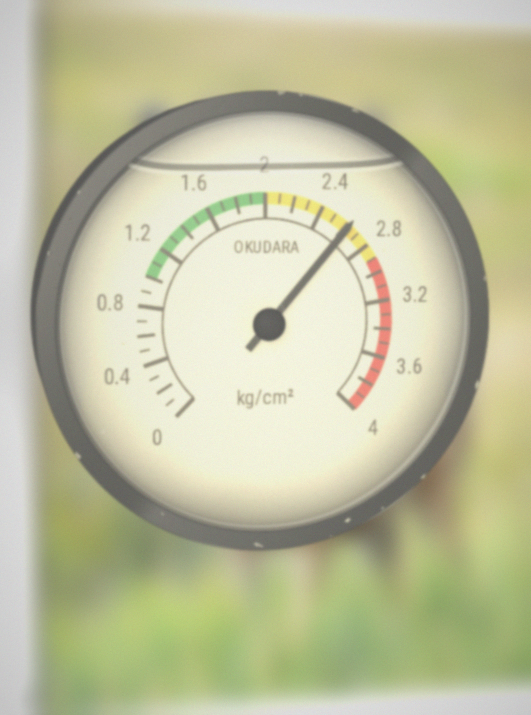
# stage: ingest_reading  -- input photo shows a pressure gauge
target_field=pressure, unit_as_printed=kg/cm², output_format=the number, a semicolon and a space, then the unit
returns 2.6; kg/cm²
